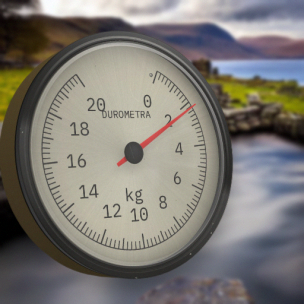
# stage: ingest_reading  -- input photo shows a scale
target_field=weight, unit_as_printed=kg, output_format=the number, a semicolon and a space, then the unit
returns 2.2; kg
